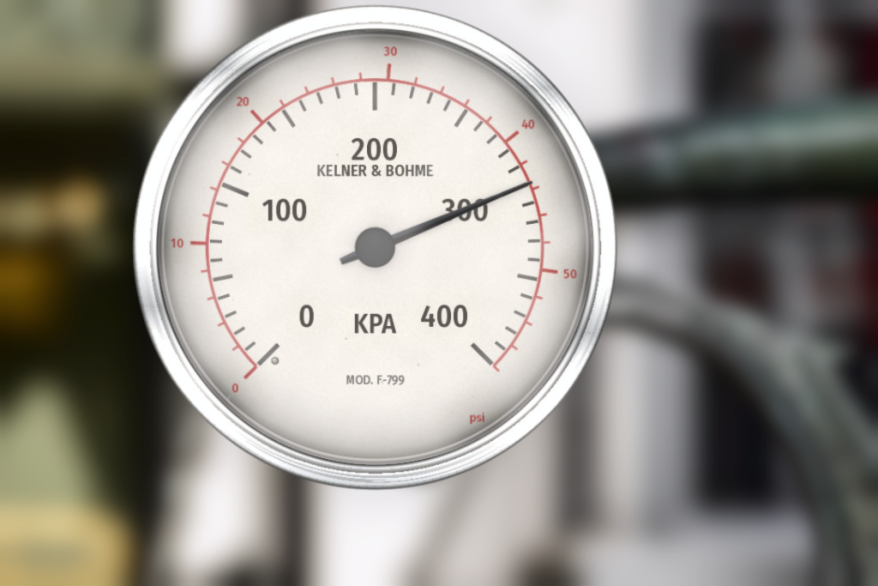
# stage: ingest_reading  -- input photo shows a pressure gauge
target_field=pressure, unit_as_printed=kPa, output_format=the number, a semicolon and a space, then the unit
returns 300; kPa
